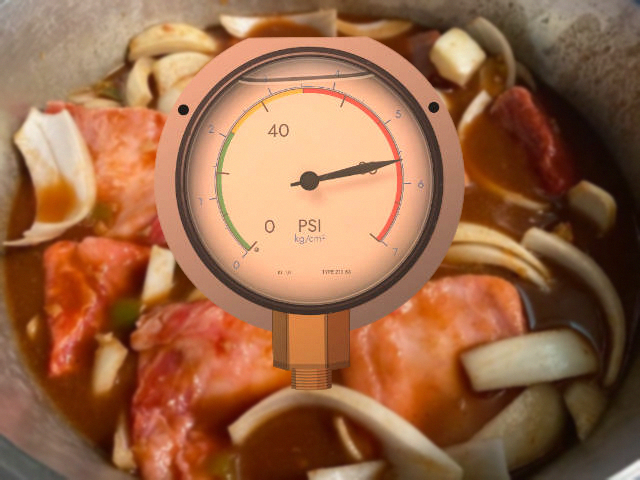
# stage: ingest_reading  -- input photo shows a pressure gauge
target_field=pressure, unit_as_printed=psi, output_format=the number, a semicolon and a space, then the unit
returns 80; psi
